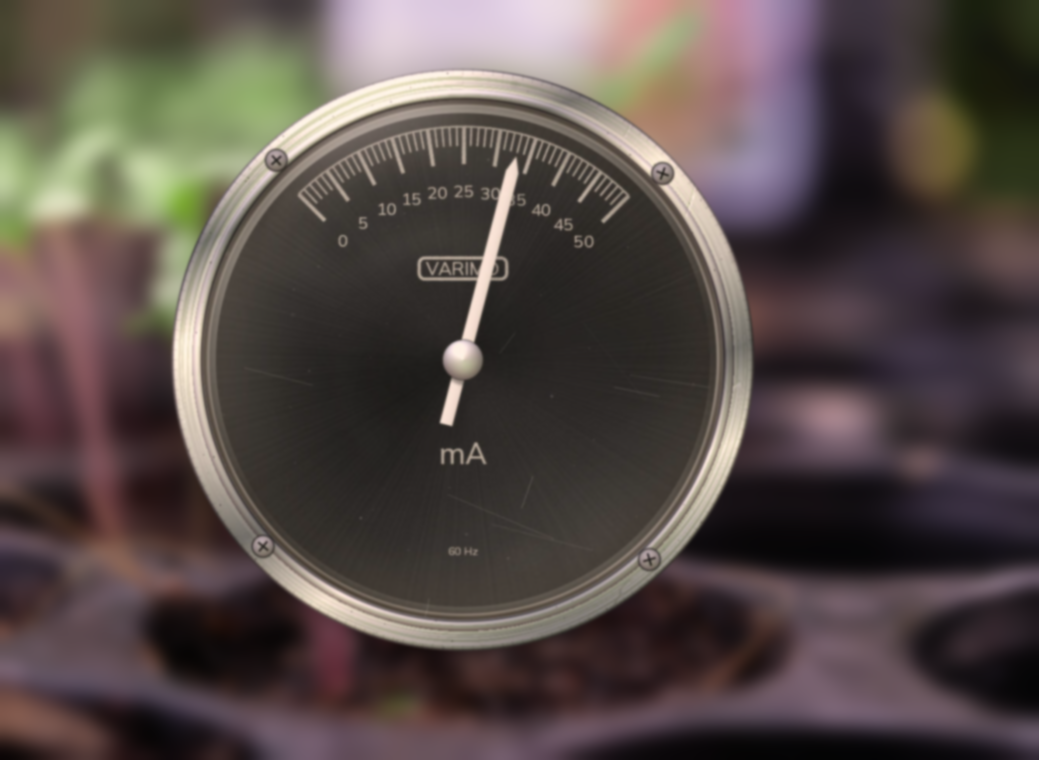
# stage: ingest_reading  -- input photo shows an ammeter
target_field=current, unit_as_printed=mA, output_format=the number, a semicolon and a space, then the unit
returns 33; mA
